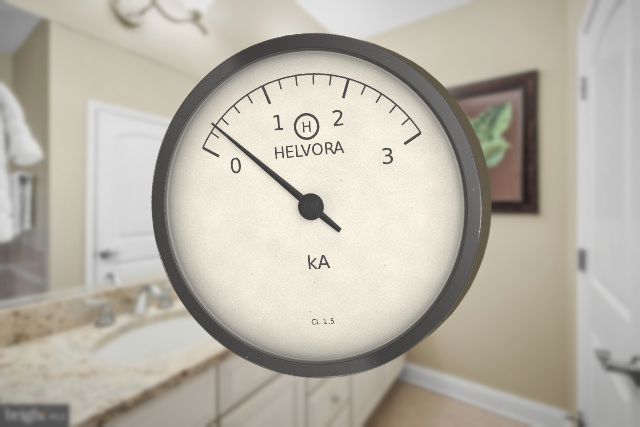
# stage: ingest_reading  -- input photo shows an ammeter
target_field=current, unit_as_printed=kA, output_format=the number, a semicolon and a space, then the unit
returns 0.3; kA
